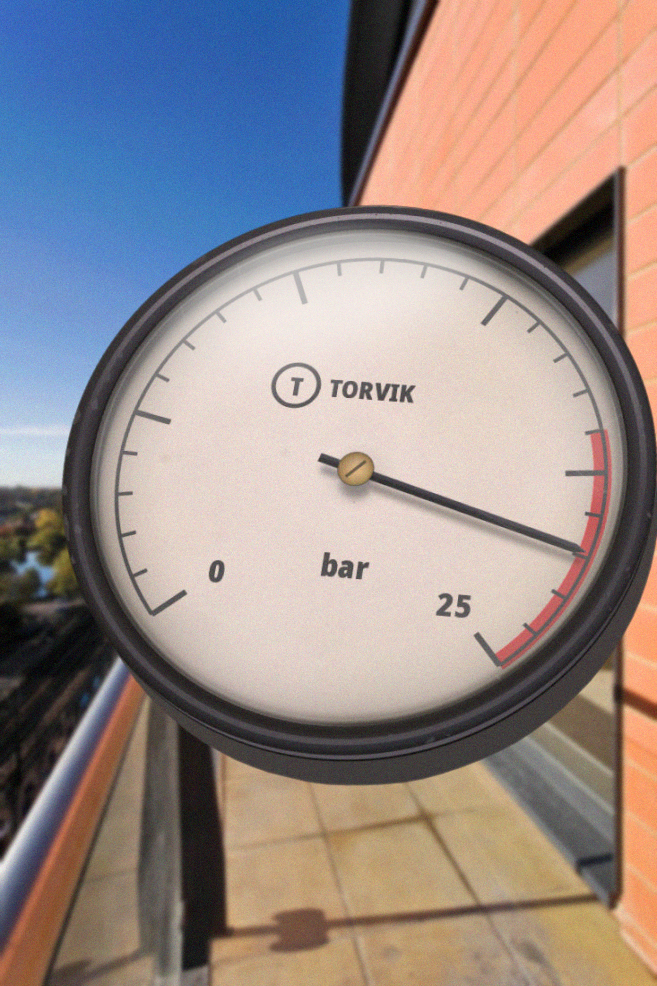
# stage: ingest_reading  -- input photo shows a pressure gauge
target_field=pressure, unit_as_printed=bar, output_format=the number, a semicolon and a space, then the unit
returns 22; bar
